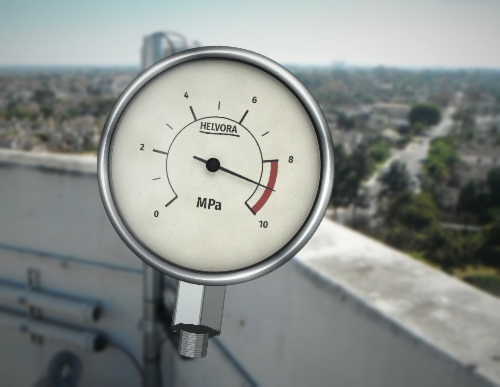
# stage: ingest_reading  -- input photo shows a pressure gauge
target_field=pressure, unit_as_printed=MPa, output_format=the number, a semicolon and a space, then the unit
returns 9; MPa
